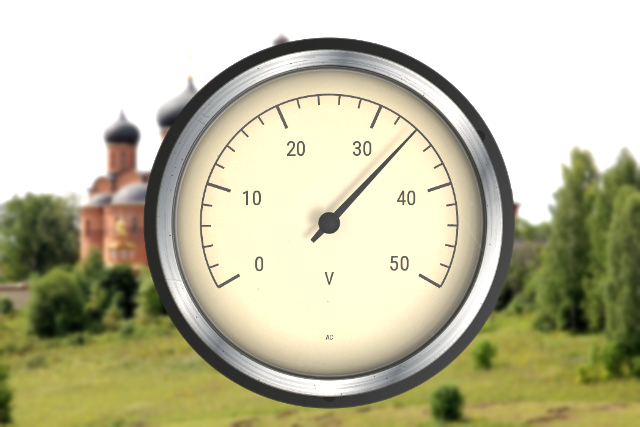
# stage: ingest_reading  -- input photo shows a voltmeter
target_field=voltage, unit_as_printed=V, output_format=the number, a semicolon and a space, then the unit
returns 34; V
